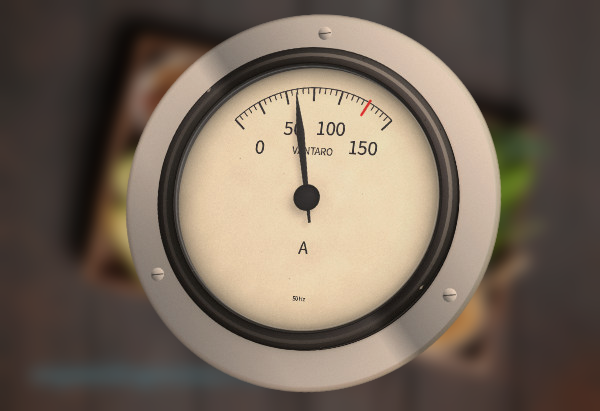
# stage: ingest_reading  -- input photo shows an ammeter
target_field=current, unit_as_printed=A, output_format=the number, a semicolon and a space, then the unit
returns 60; A
